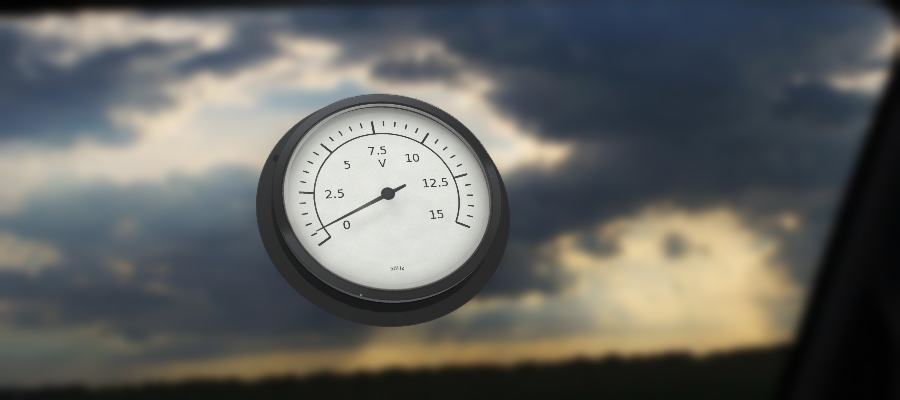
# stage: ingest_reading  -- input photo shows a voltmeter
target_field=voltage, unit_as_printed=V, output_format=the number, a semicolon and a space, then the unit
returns 0.5; V
